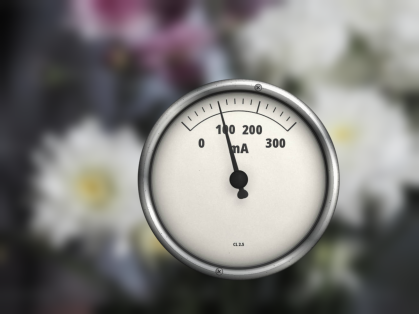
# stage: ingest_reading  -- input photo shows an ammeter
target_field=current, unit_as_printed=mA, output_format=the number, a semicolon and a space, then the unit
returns 100; mA
